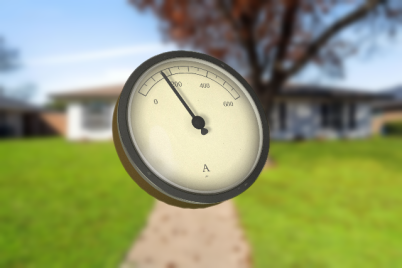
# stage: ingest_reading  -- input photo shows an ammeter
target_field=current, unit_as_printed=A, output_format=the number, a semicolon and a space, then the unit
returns 150; A
